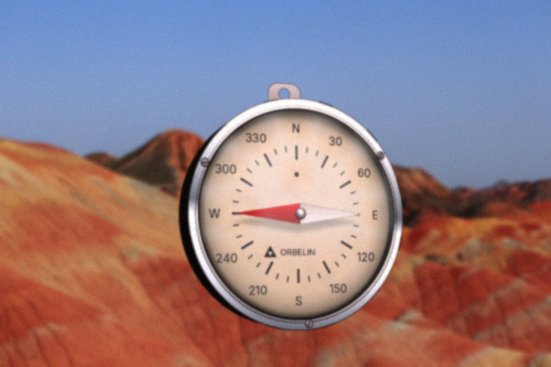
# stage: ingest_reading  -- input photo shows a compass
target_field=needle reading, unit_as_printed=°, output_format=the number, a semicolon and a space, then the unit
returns 270; °
